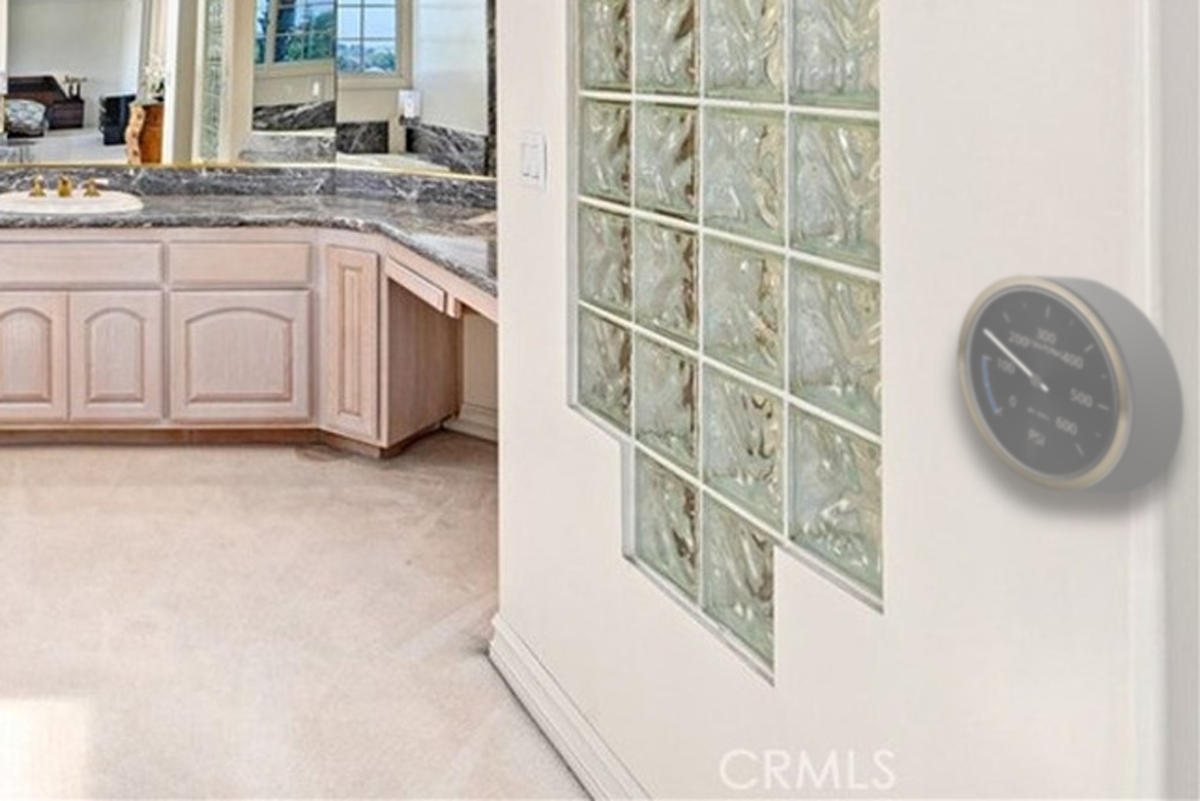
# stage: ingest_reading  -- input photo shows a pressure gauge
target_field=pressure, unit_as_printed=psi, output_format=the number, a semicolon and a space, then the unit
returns 150; psi
